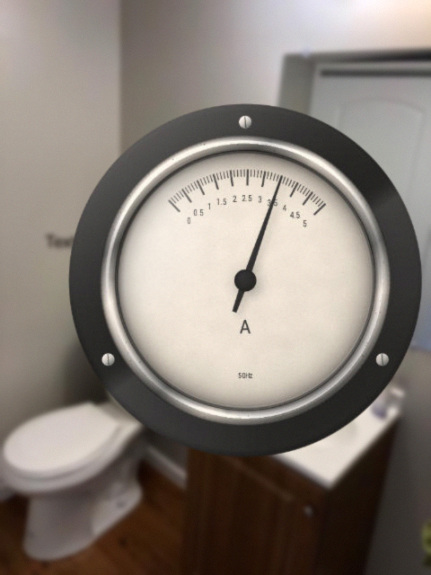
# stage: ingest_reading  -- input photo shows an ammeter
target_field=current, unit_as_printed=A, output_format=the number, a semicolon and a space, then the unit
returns 3.5; A
